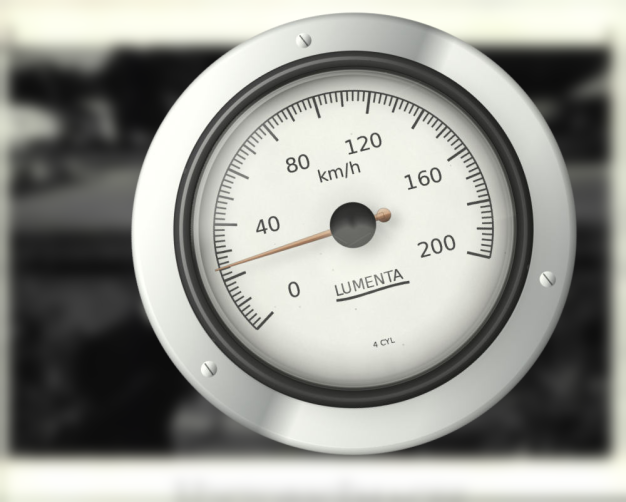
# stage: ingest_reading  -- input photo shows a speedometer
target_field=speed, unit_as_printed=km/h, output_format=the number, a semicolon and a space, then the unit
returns 24; km/h
